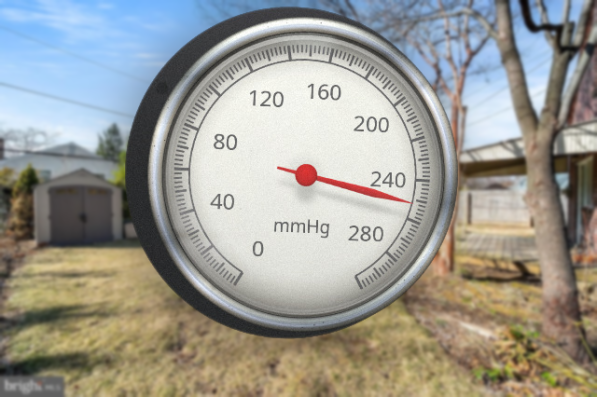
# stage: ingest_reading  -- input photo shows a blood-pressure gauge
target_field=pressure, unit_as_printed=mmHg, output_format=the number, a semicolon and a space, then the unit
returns 252; mmHg
